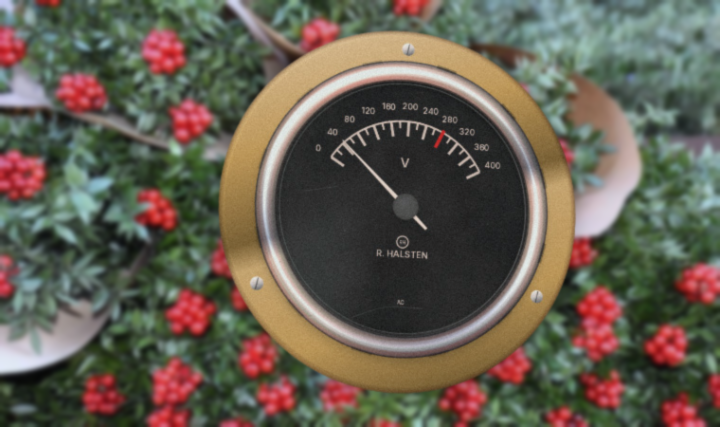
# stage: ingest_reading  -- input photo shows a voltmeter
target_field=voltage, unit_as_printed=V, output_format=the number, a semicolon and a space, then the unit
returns 40; V
